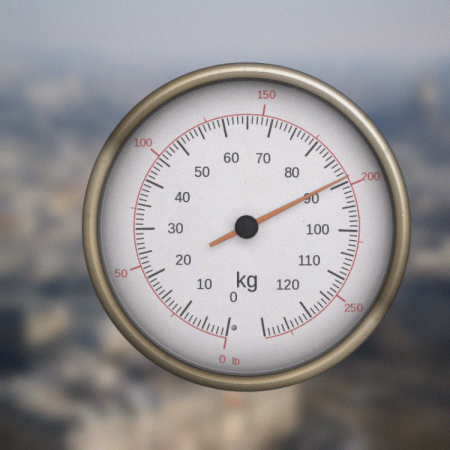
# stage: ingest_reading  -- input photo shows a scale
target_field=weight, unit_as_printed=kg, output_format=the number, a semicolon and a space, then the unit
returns 89; kg
